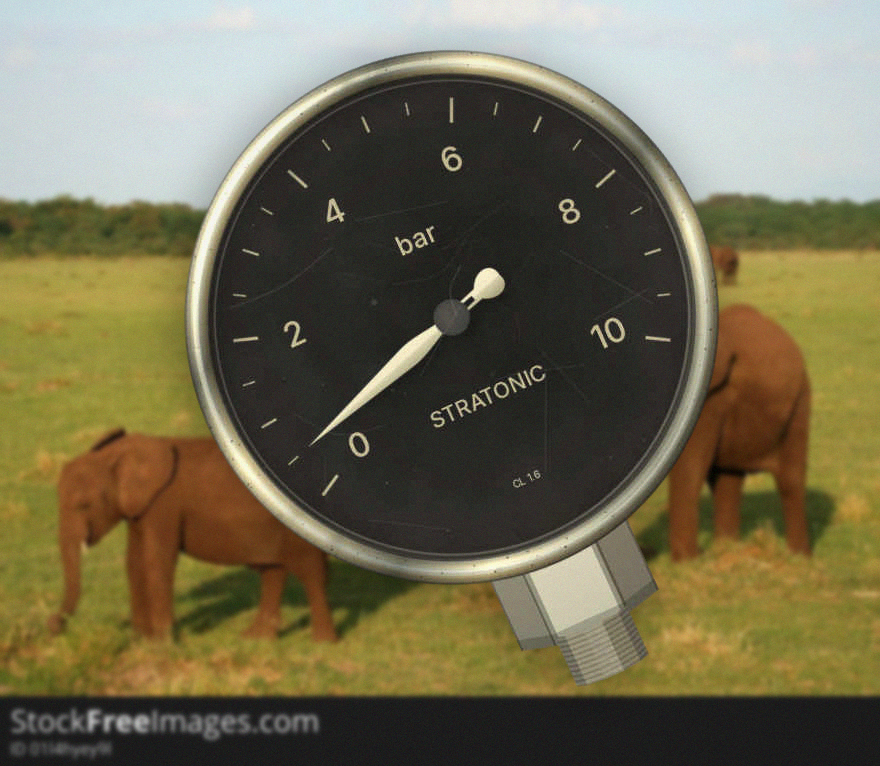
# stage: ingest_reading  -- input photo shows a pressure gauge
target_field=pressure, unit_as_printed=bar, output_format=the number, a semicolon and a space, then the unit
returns 0.5; bar
